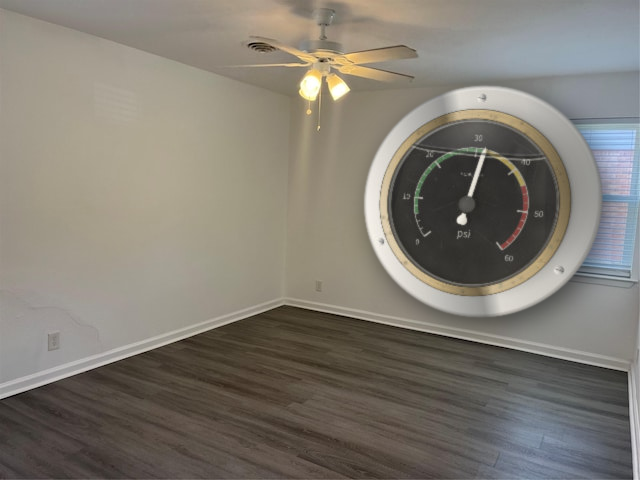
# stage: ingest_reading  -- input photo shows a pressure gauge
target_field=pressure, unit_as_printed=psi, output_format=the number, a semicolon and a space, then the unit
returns 32; psi
